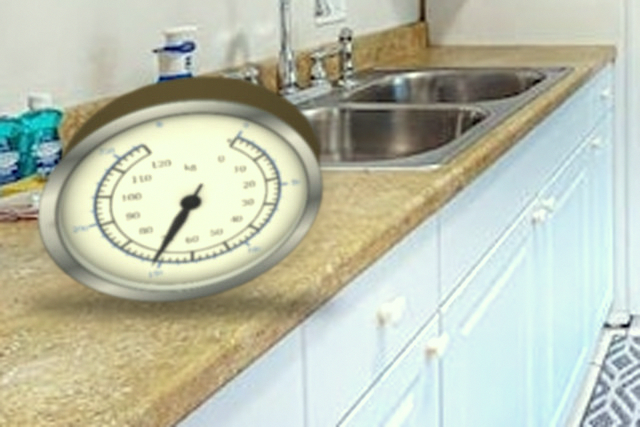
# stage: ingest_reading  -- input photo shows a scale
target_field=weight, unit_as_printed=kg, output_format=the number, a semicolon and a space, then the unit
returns 70; kg
